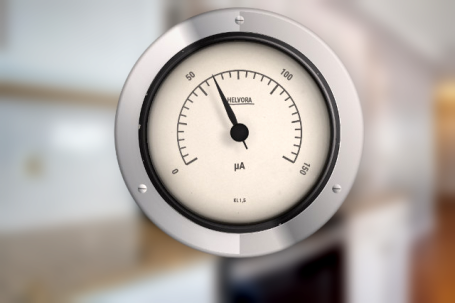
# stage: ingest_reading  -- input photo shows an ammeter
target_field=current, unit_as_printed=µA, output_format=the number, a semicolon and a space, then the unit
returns 60; µA
